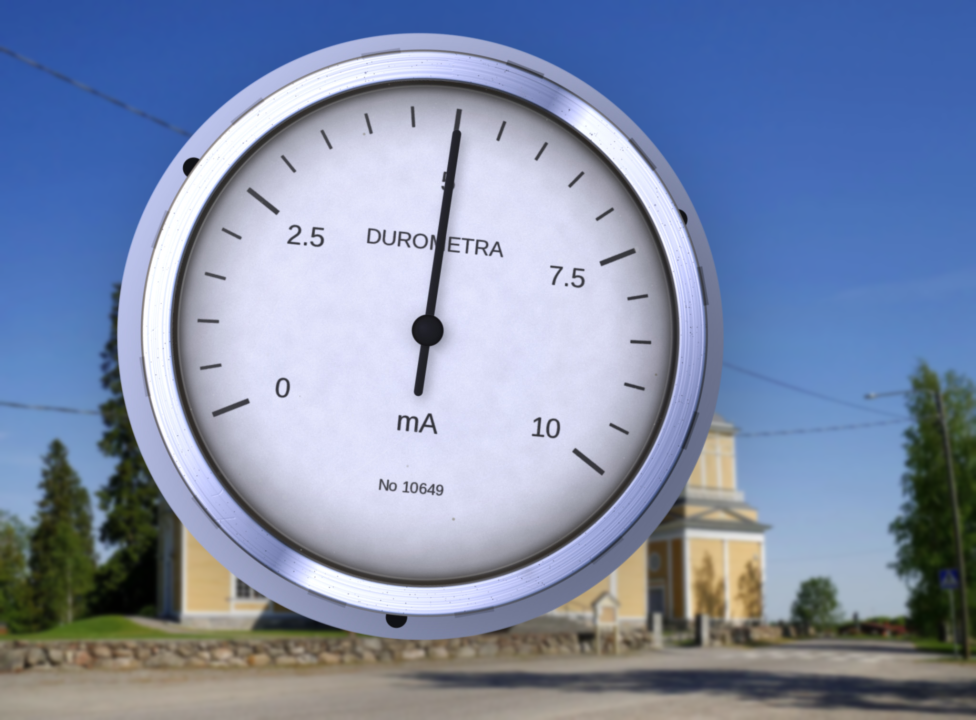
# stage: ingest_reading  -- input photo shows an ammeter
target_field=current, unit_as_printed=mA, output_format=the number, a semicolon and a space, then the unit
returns 5; mA
